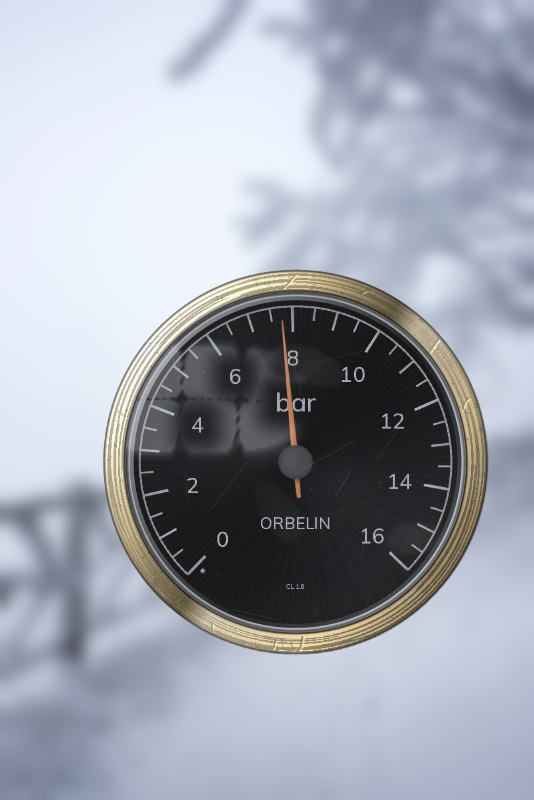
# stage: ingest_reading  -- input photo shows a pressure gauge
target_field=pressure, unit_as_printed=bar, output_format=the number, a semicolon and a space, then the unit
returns 7.75; bar
